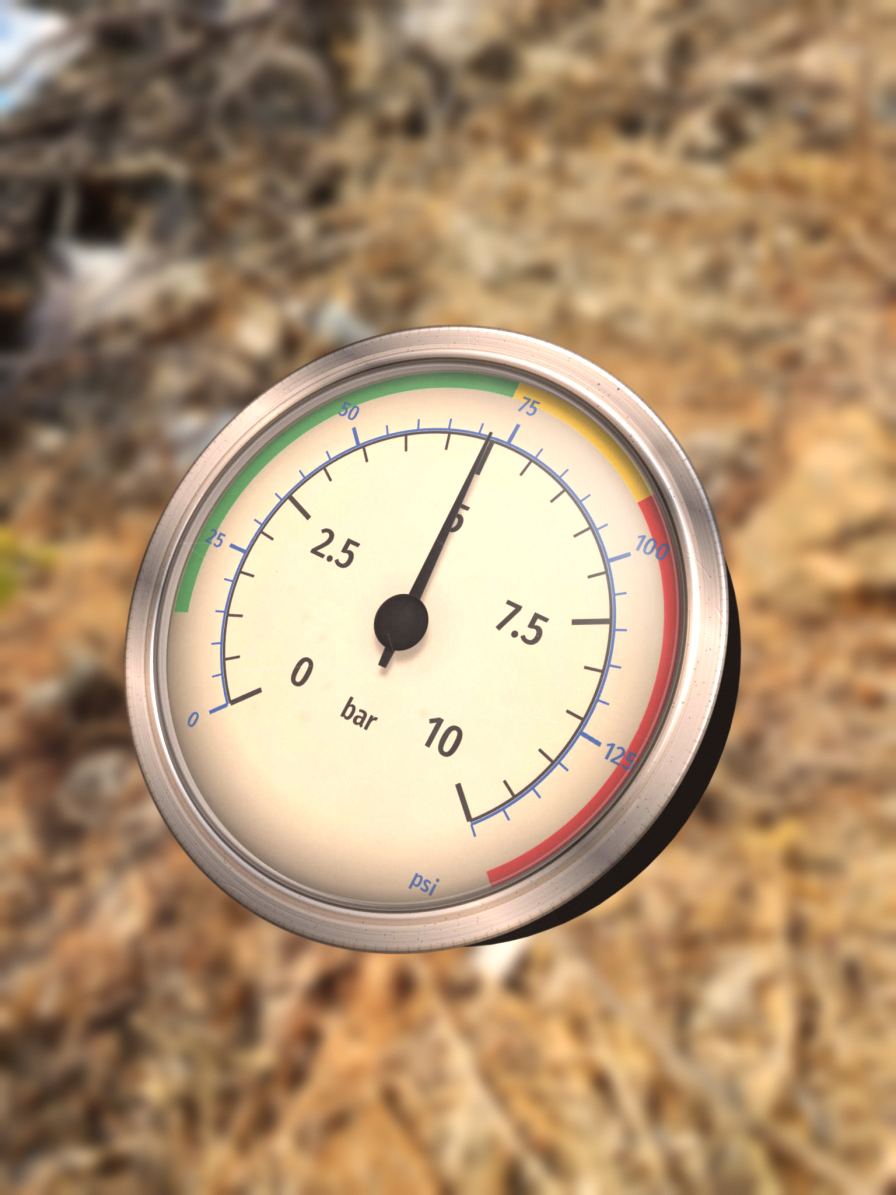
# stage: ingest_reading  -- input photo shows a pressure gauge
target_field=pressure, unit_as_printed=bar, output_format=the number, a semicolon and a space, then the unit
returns 5; bar
